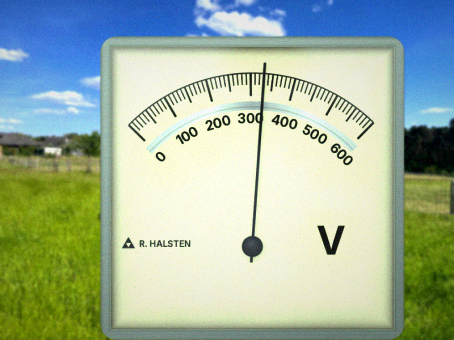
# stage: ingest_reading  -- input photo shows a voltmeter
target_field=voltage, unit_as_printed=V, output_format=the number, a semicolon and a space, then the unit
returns 330; V
